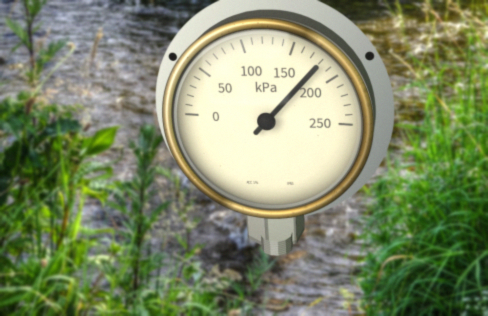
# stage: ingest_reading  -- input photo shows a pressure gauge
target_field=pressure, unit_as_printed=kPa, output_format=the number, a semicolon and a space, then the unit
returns 180; kPa
